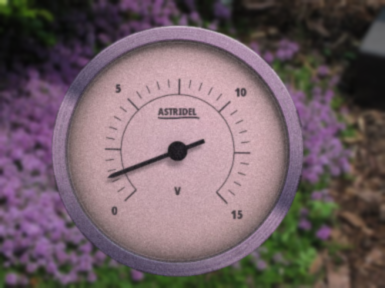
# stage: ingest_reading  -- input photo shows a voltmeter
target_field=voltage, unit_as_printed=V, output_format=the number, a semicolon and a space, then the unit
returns 1.25; V
